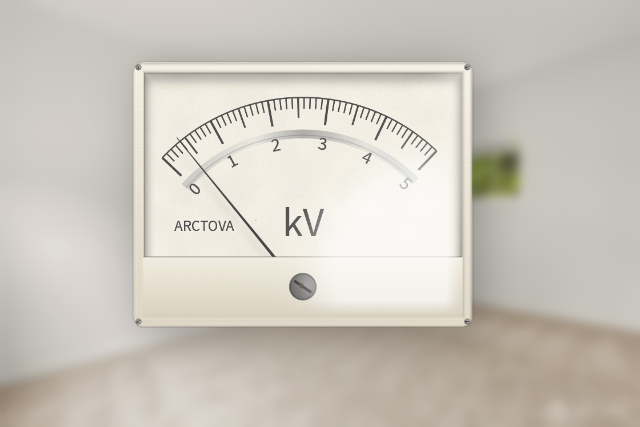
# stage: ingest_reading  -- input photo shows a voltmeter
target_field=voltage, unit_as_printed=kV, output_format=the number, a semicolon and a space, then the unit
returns 0.4; kV
